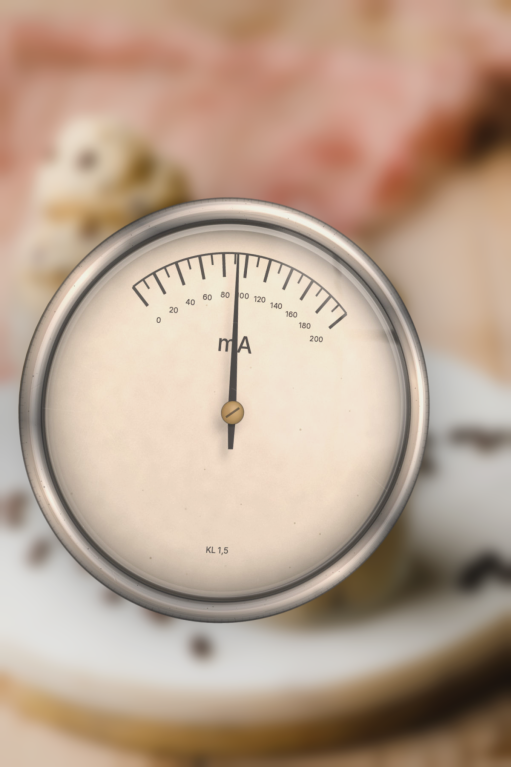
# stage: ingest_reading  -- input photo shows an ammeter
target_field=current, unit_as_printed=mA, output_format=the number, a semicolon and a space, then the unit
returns 90; mA
